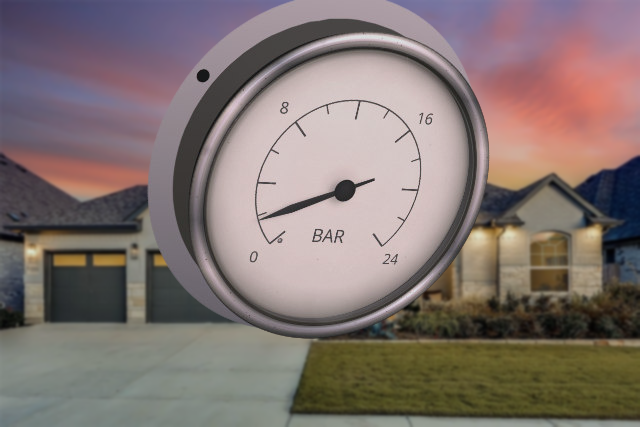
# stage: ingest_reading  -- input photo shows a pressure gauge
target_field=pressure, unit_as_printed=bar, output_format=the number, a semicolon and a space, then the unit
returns 2; bar
